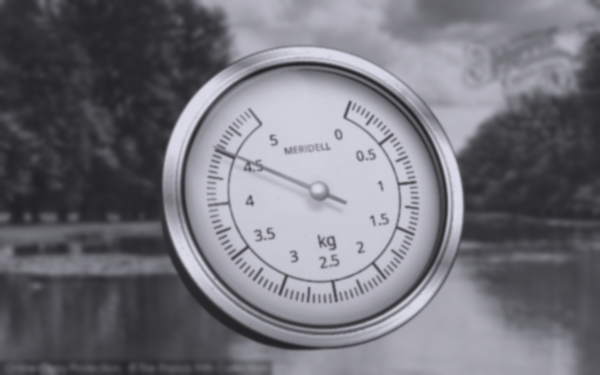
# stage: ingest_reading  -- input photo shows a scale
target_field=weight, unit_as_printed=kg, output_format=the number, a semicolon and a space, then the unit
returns 4.5; kg
